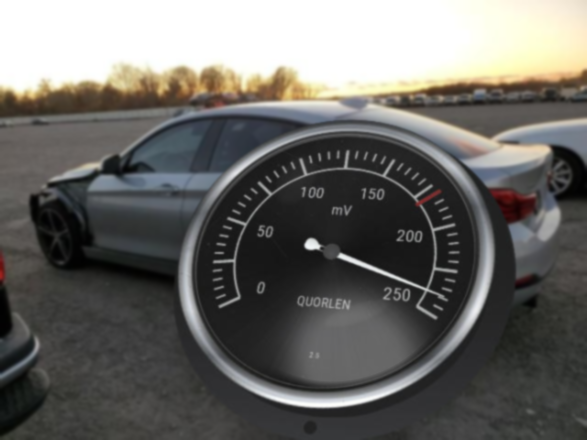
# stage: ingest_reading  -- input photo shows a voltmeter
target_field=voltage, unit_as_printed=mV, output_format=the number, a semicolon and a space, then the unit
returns 240; mV
